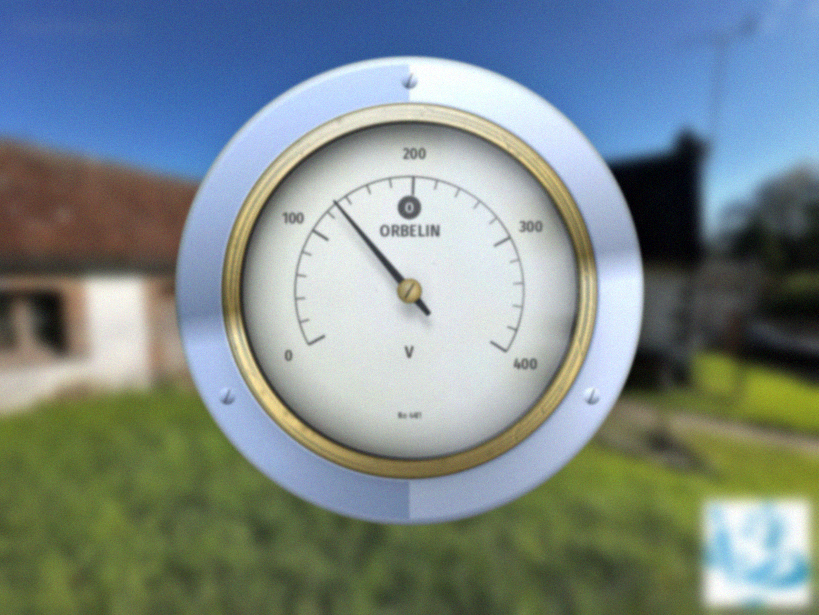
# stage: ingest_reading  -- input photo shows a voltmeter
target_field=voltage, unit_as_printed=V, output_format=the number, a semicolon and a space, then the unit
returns 130; V
